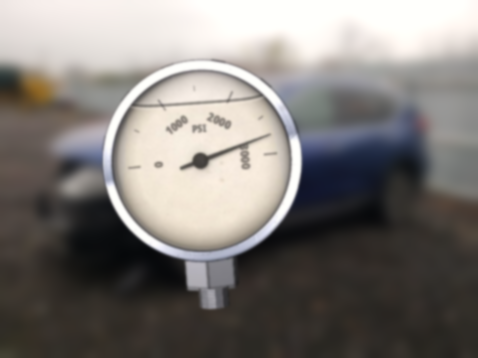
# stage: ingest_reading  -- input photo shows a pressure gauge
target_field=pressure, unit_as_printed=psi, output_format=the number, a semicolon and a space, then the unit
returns 2750; psi
